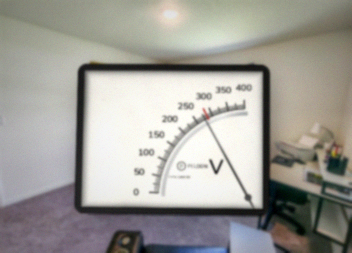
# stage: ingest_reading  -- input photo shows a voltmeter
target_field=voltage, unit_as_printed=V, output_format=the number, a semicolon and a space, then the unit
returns 275; V
